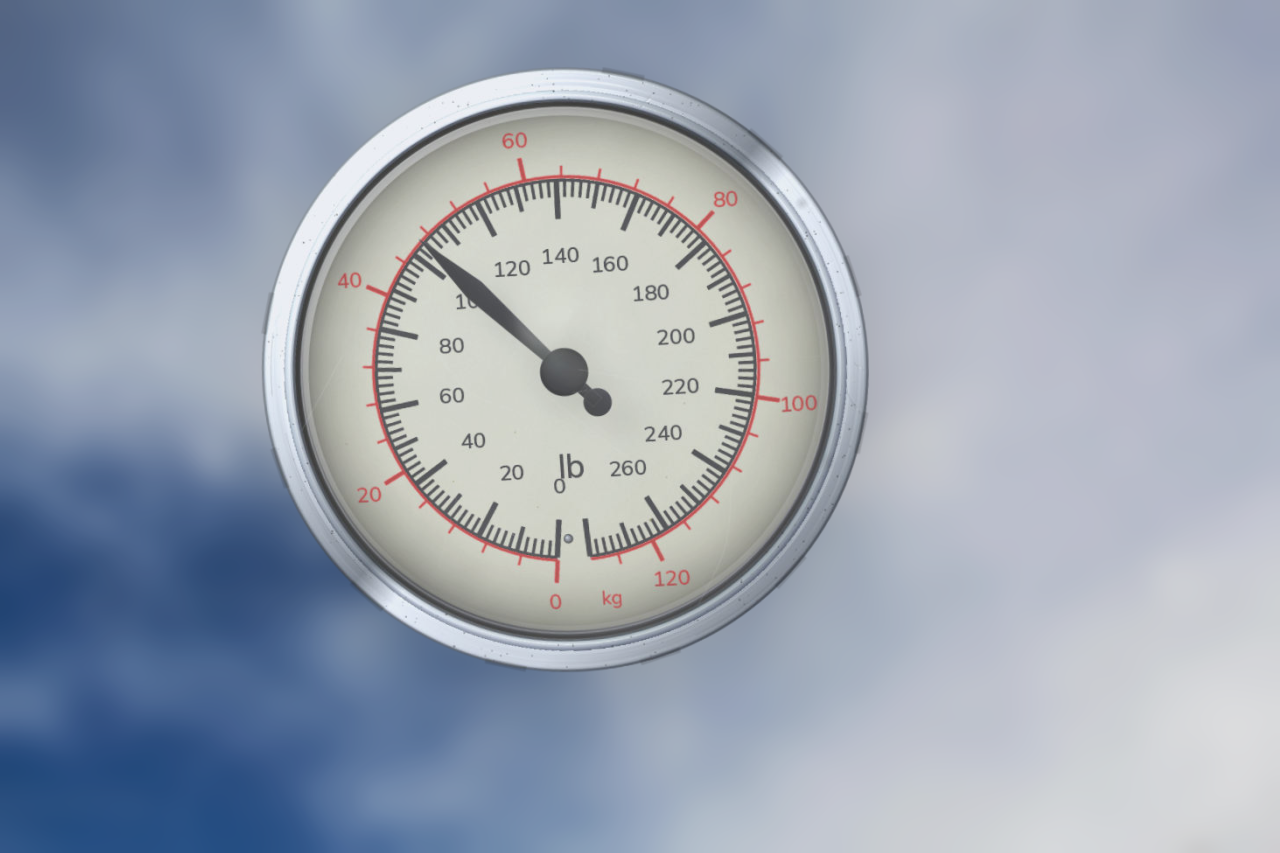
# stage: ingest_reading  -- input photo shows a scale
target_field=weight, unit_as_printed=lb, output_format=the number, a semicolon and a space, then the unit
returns 104; lb
